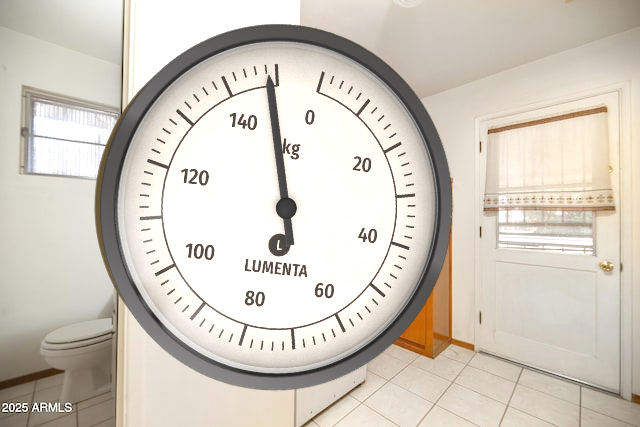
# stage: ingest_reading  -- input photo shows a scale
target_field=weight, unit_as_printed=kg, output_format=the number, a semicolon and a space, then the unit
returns 148; kg
